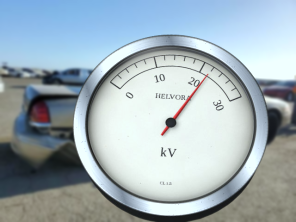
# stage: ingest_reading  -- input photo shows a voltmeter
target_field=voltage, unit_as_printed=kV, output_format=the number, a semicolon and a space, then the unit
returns 22; kV
